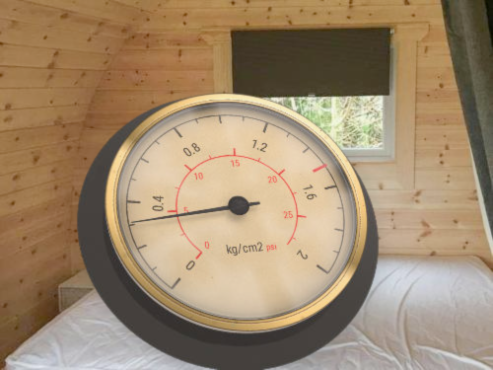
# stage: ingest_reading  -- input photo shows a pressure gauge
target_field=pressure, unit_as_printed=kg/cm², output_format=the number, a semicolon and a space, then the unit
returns 0.3; kg/cm²
